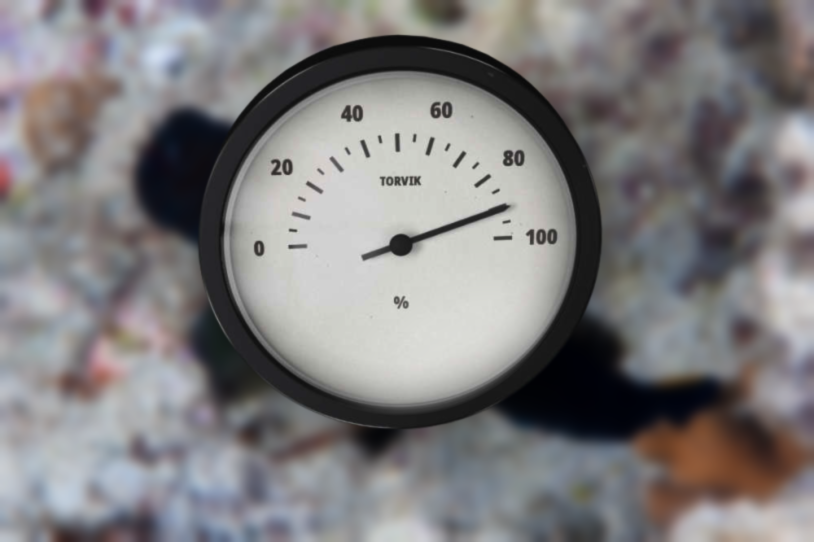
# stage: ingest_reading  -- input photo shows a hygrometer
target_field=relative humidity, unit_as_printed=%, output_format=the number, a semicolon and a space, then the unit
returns 90; %
